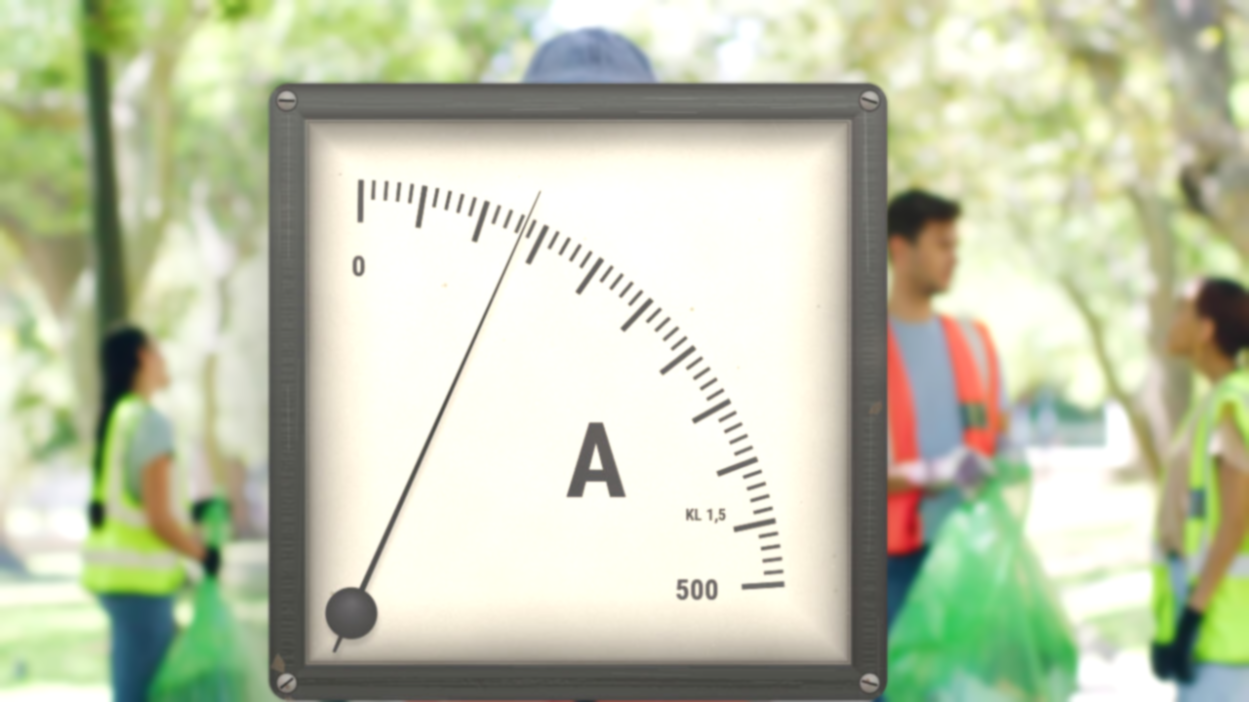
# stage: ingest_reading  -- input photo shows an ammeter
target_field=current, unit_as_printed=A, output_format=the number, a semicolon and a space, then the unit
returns 135; A
